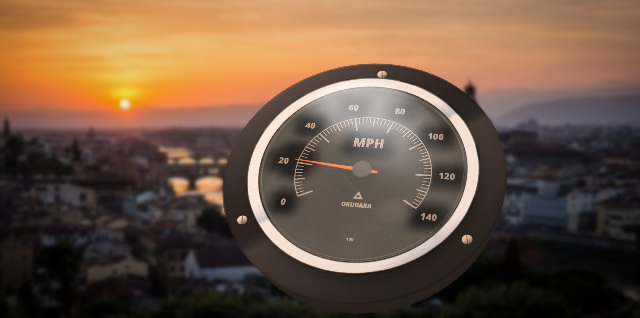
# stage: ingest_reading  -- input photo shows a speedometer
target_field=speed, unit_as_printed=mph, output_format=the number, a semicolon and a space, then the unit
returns 20; mph
